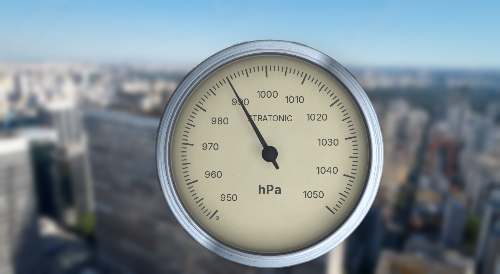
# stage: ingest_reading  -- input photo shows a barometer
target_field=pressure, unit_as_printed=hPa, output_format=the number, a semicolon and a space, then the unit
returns 990; hPa
